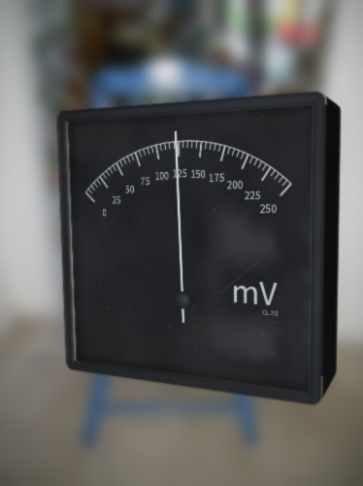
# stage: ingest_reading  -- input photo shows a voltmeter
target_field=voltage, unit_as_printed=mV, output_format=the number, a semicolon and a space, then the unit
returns 125; mV
